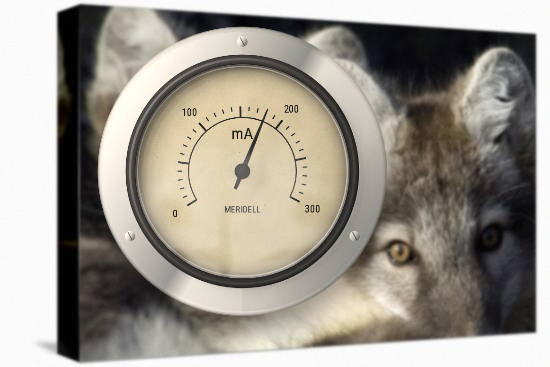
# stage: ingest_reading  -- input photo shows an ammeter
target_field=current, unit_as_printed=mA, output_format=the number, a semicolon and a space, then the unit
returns 180; mA
